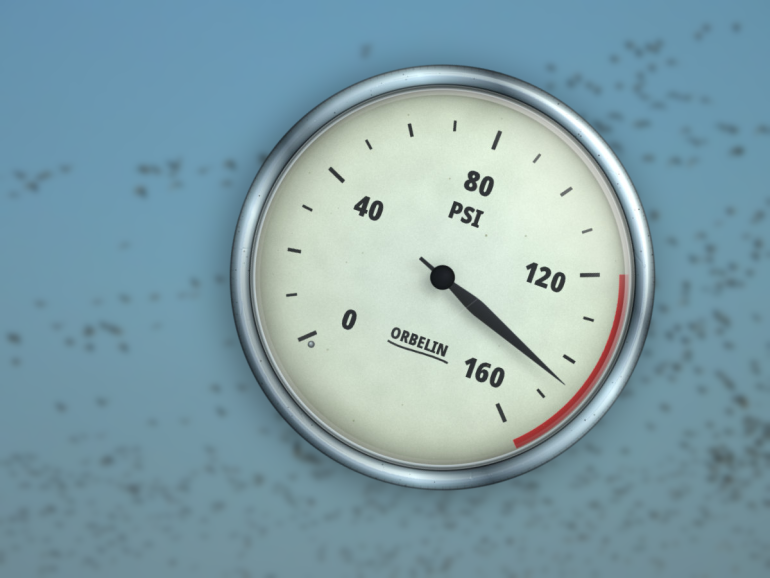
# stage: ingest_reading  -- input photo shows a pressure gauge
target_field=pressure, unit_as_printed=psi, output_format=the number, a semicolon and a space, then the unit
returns 145; psi
